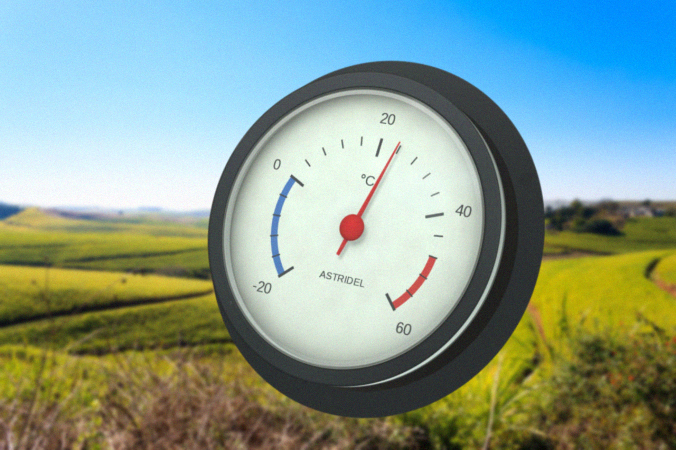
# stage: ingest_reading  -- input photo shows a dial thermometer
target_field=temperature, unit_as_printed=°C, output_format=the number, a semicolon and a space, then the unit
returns 24; °C
